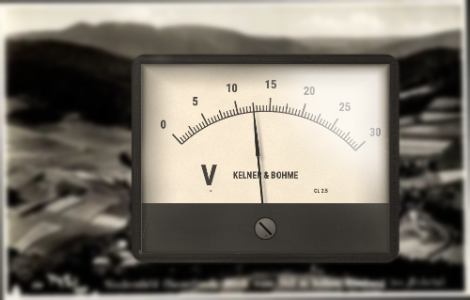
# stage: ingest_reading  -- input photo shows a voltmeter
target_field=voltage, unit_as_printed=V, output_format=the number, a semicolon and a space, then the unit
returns 12.5; V
